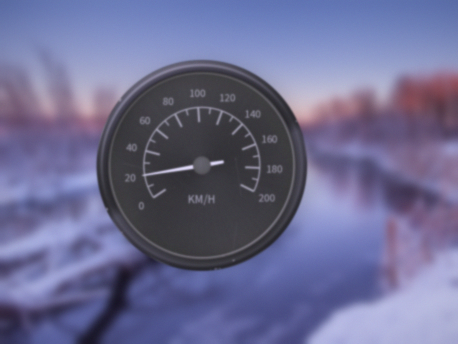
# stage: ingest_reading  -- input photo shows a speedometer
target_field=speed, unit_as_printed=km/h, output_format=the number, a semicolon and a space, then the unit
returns 20; km/h
